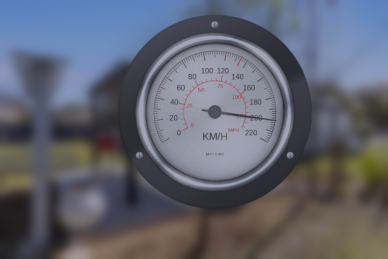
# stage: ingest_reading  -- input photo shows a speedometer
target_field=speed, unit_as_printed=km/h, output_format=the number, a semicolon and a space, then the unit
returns 200; km/h
